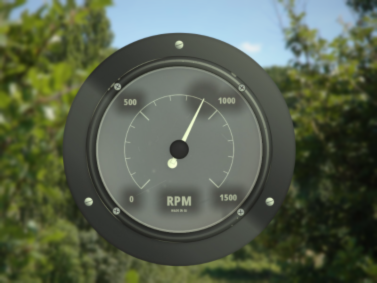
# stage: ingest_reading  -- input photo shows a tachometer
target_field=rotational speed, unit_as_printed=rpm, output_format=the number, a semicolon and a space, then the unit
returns 900; rpm
